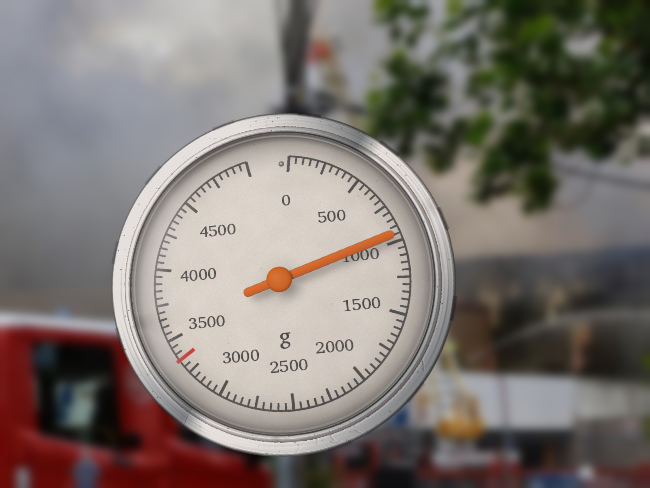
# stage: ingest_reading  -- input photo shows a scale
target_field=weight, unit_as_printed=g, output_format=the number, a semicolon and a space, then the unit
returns 950; g
